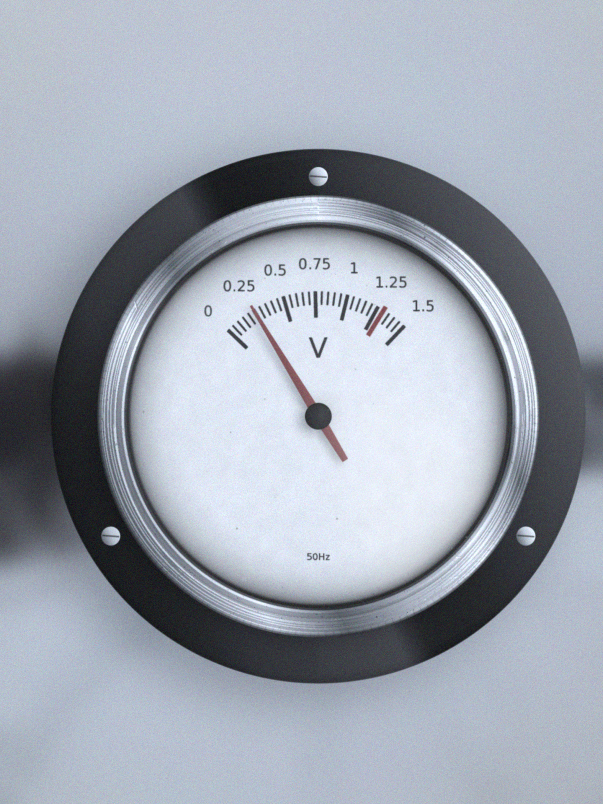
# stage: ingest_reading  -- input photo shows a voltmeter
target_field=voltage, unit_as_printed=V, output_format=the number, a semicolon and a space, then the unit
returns 0.25; V
